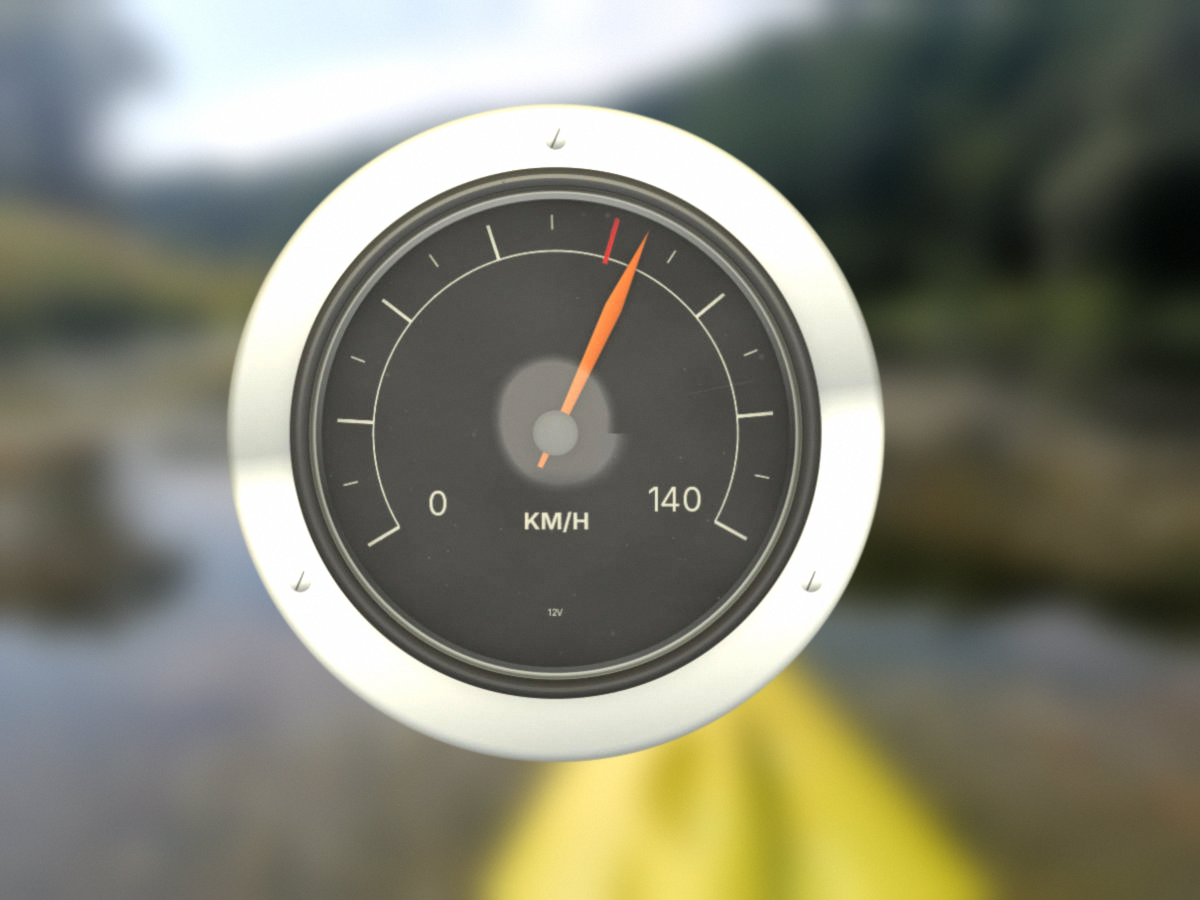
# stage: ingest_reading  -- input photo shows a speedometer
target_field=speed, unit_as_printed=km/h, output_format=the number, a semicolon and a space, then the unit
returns 85; km/h
